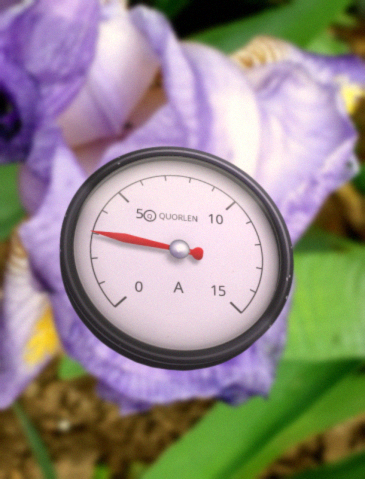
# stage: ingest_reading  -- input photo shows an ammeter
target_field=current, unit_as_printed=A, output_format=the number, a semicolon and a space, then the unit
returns 3; A
